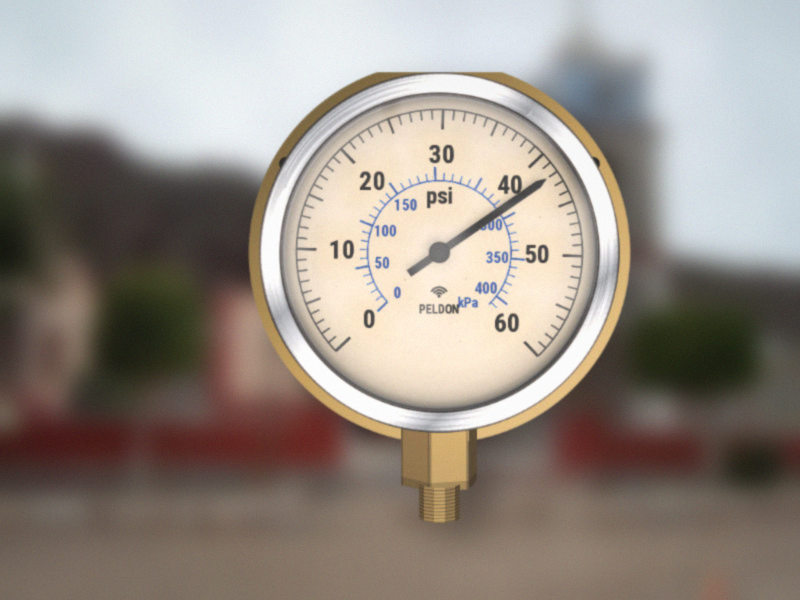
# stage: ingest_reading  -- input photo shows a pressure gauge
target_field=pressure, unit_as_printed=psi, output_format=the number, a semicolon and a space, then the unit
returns 42; psi
